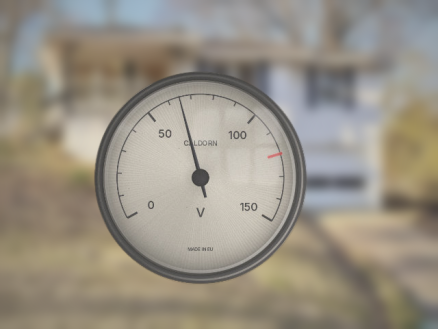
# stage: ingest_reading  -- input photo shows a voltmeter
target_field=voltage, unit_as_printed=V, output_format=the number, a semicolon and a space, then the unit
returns 65; V
